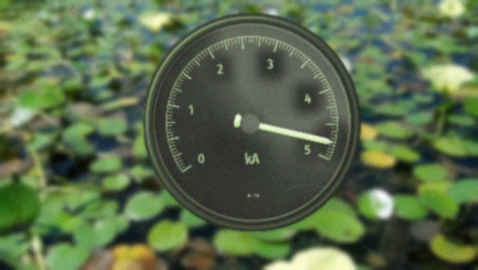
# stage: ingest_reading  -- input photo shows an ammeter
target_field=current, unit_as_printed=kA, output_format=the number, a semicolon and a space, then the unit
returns 4.75; kA
